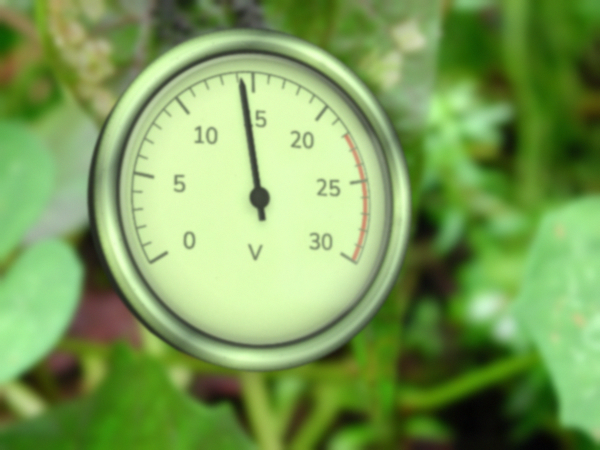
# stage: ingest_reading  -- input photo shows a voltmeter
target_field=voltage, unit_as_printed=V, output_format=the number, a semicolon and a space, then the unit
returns 14; V
